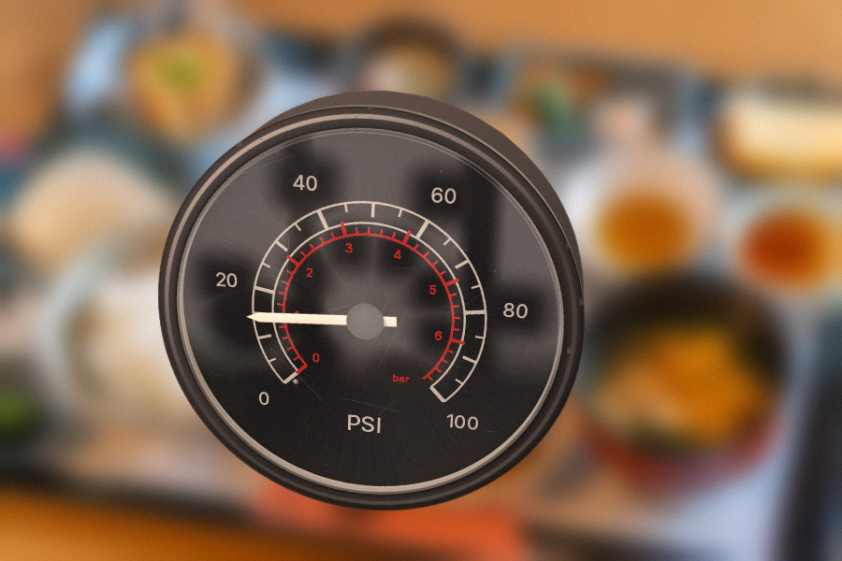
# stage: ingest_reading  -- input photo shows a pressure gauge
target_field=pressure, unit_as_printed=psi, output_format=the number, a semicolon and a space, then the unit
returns 15; psi
